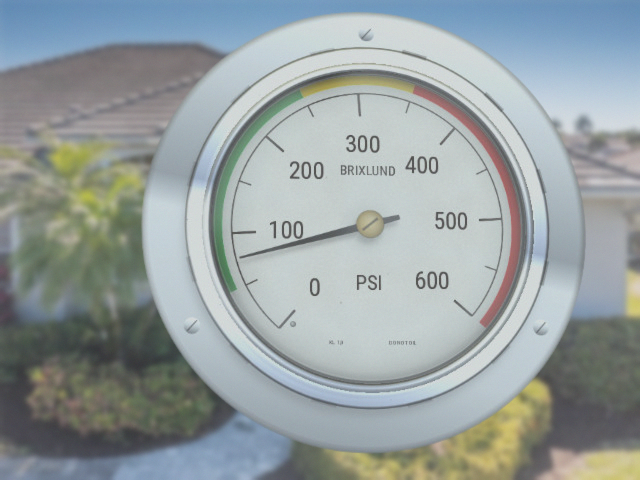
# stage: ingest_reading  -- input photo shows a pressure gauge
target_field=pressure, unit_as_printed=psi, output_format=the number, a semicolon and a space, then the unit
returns 75; psi
